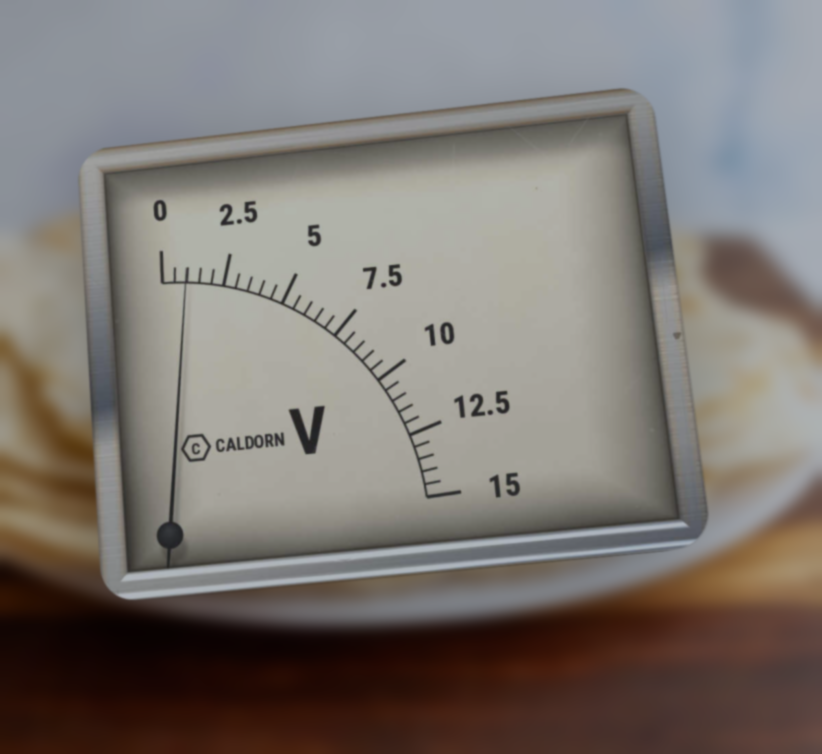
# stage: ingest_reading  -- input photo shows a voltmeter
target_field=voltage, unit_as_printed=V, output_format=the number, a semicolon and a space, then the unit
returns 1; V
